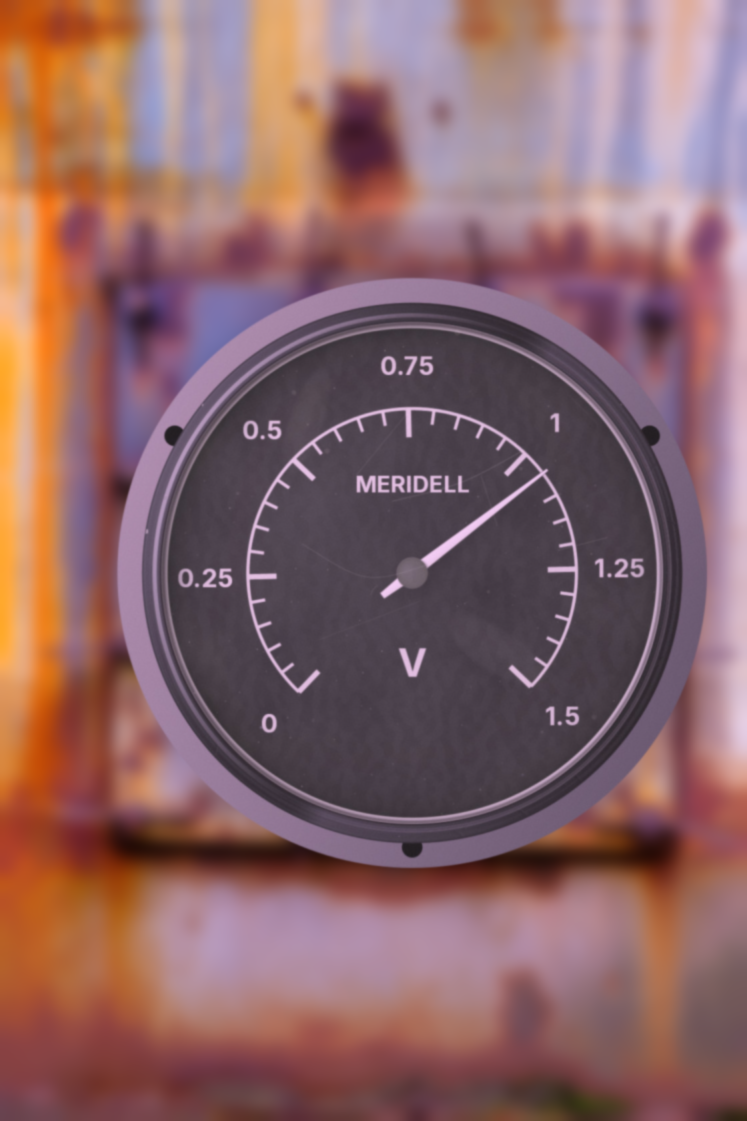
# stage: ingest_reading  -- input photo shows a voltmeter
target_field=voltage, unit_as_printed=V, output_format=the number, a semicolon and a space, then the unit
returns 1.05; V
